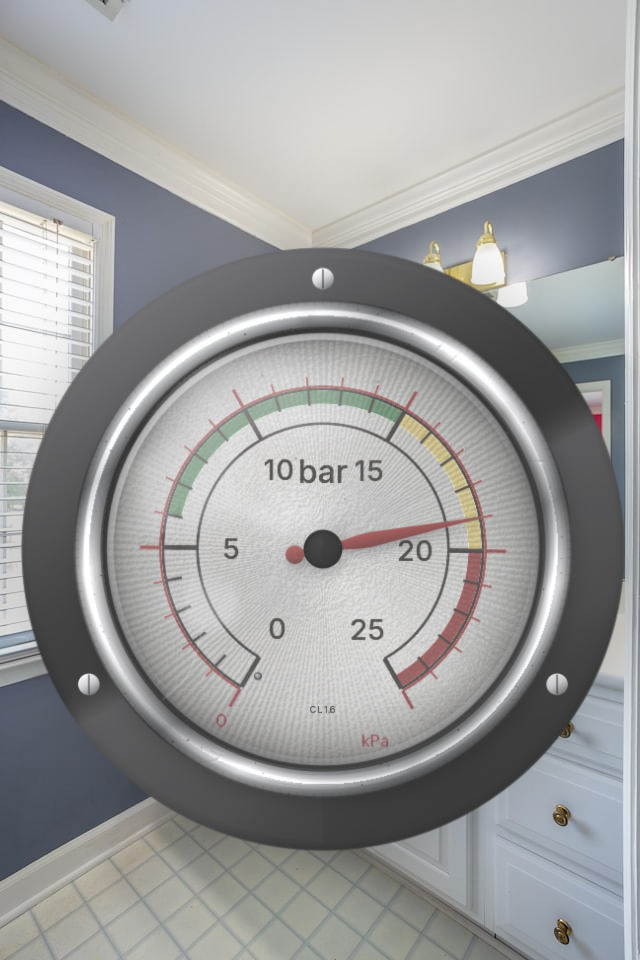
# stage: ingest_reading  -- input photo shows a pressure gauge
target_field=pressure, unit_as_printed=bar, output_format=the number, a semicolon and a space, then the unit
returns 19; bar
